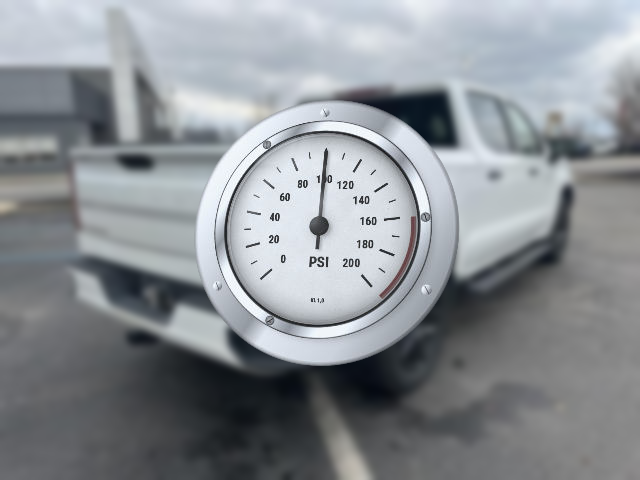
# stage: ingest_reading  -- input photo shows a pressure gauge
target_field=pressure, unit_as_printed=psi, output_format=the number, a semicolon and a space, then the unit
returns 100; psi
